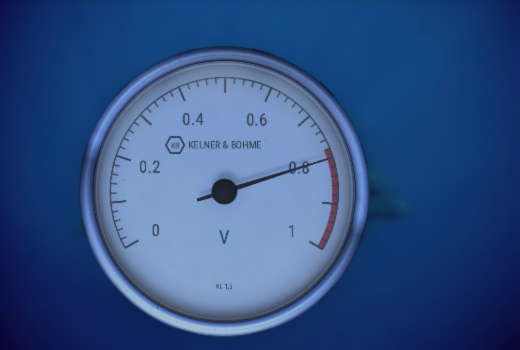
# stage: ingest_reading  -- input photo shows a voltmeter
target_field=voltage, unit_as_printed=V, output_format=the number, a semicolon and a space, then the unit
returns 0.8; V
